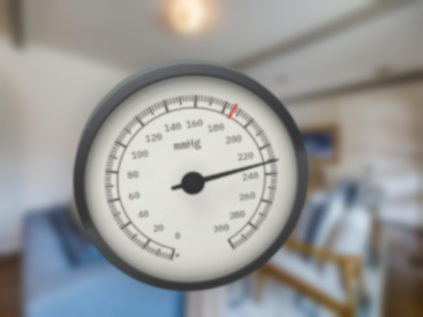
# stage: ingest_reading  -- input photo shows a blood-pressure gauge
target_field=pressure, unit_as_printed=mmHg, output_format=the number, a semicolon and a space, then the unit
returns 230; mmHg
